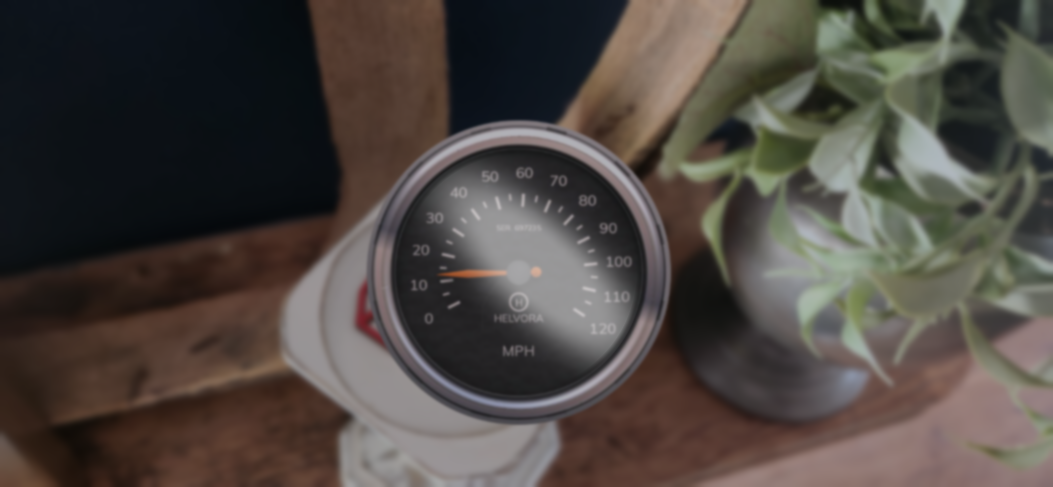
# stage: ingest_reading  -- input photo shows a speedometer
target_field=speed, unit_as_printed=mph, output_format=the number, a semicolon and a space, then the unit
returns 12.5; mph
